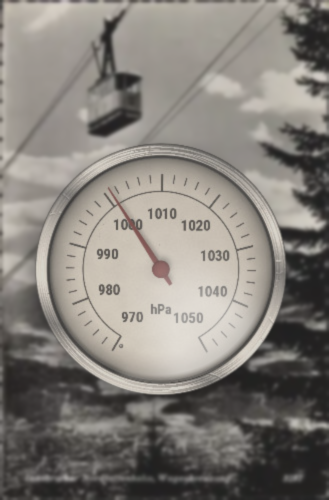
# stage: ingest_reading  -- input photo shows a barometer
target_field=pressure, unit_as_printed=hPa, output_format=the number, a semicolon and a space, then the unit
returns 1001; hPa
